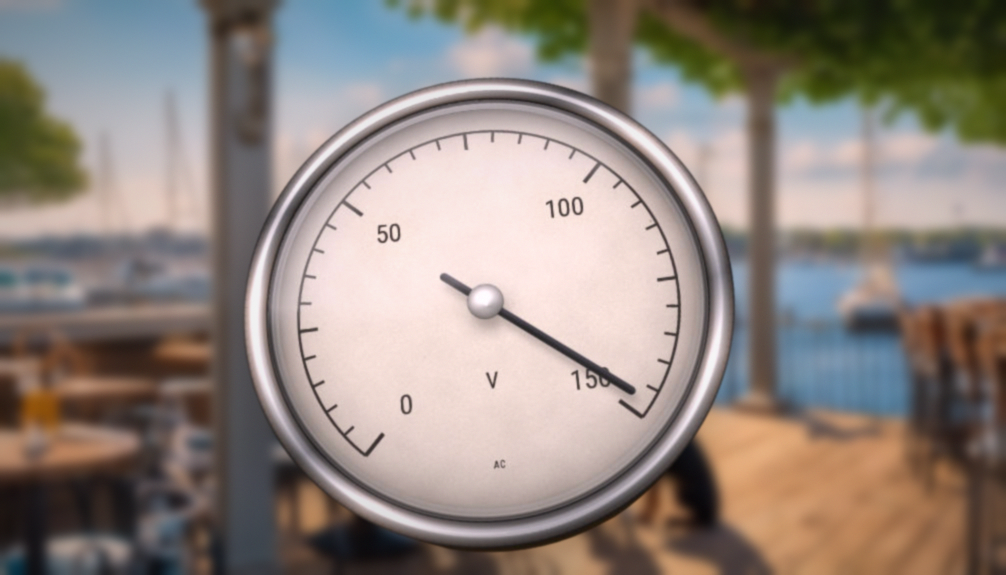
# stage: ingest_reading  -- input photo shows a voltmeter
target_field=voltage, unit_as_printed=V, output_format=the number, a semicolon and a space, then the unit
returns 147.5; V
